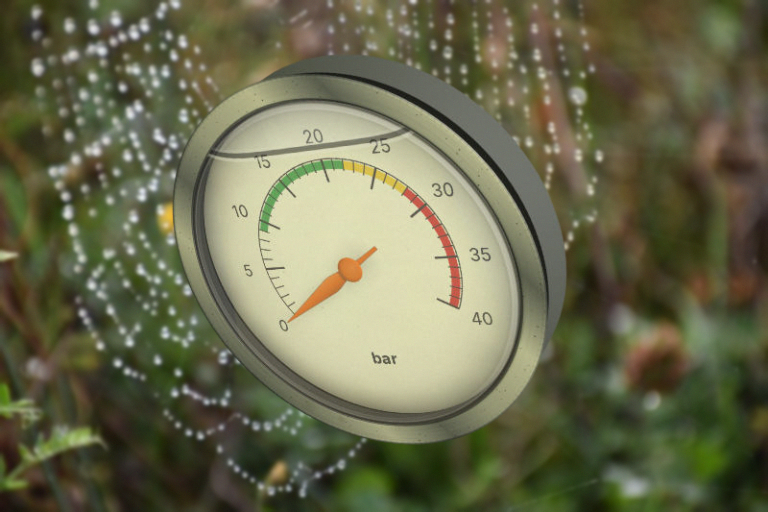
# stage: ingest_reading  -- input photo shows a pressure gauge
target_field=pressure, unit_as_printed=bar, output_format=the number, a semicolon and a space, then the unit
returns 0; bar
